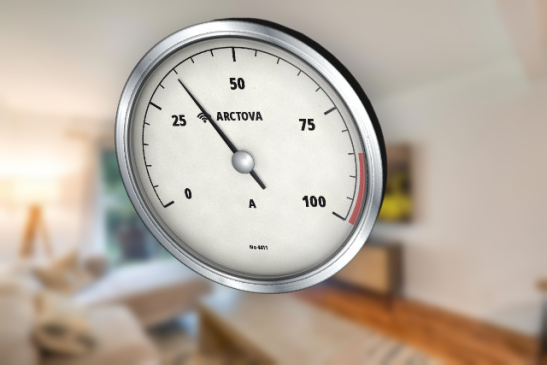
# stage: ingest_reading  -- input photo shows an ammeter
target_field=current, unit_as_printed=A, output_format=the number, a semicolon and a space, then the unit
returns 35; A
